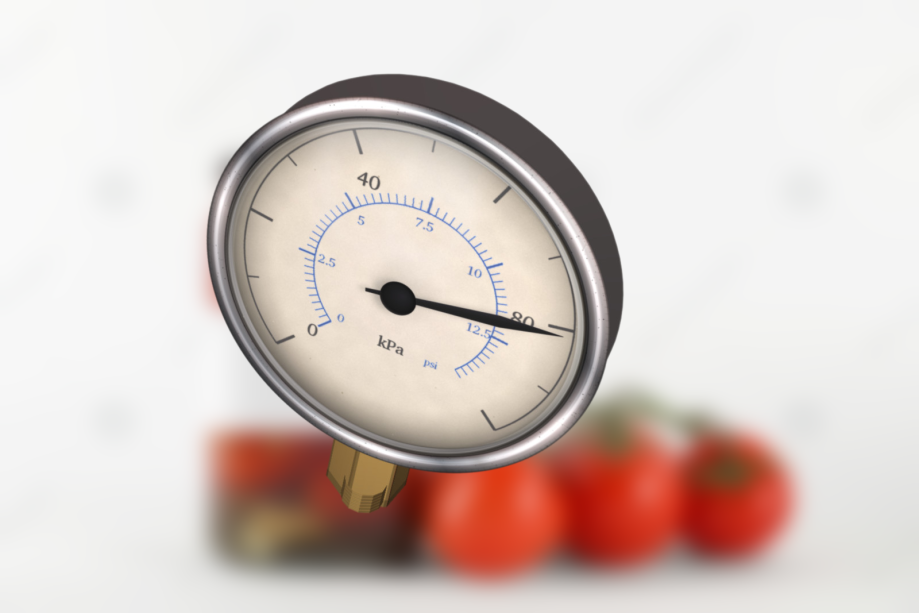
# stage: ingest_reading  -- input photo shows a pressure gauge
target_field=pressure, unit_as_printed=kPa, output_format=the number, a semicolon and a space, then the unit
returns 80; kPa
